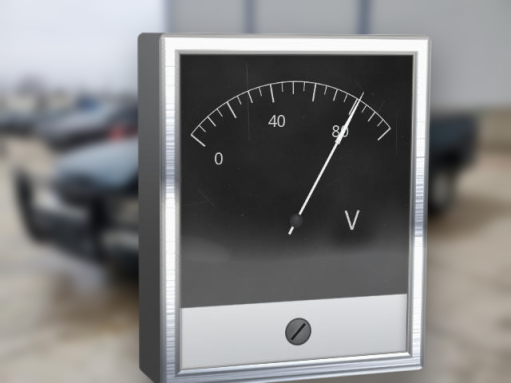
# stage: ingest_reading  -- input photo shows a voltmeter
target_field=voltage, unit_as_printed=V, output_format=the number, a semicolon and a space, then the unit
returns 80; V
